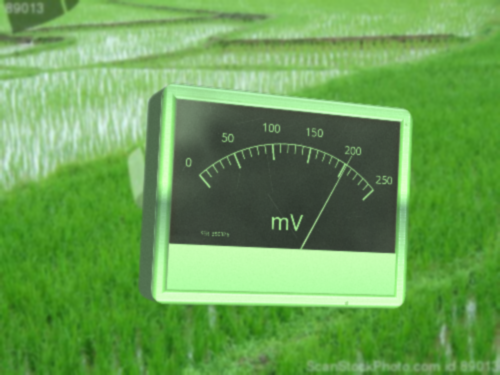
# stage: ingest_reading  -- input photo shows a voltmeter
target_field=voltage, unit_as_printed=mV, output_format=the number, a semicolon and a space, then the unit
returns 200; mV
